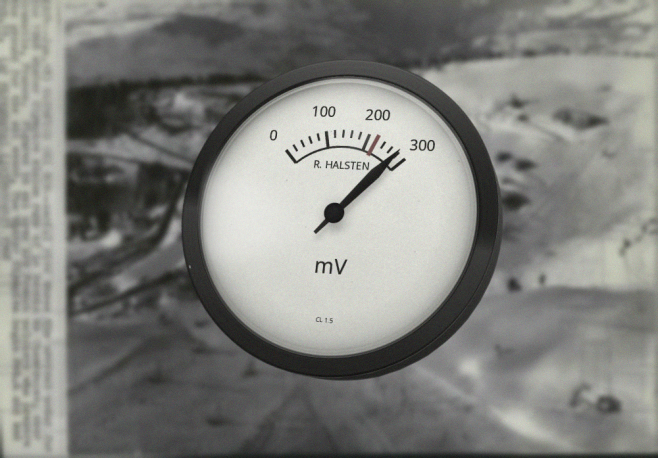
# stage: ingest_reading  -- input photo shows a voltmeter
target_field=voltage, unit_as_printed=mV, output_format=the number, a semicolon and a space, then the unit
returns 280; mV
